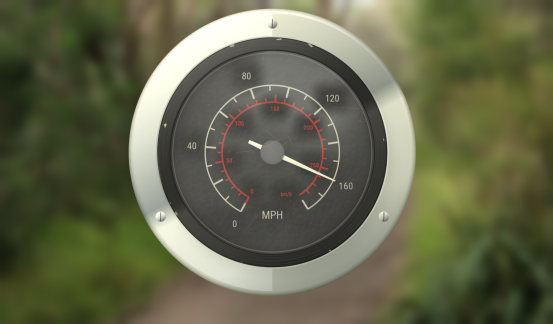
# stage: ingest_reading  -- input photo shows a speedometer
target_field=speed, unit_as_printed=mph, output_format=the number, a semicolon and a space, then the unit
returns 160; mph
